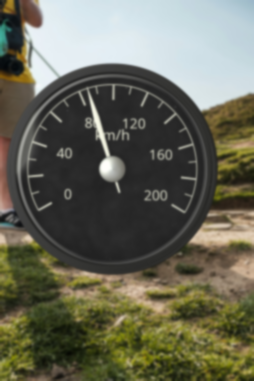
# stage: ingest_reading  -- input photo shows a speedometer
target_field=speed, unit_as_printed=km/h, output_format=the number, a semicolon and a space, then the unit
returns 85; km/h
